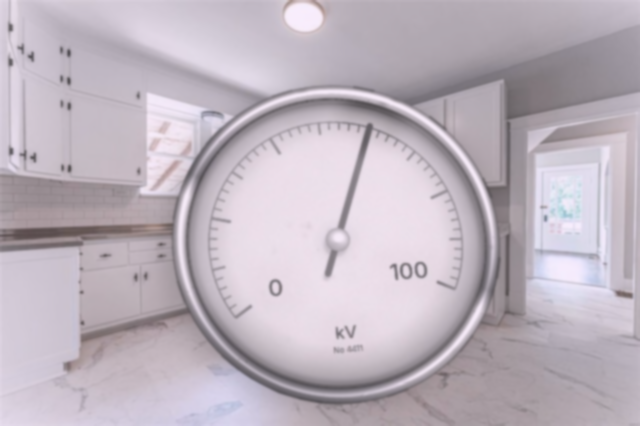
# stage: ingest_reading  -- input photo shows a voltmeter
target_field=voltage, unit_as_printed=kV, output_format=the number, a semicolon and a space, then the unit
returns 60; kV
